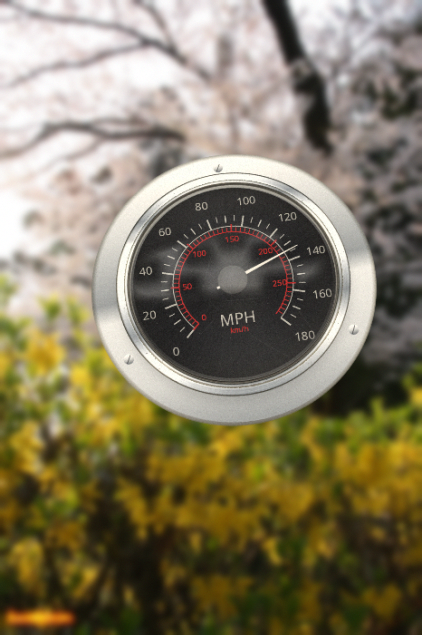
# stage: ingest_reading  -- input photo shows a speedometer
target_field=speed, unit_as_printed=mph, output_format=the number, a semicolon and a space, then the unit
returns 135; mph
